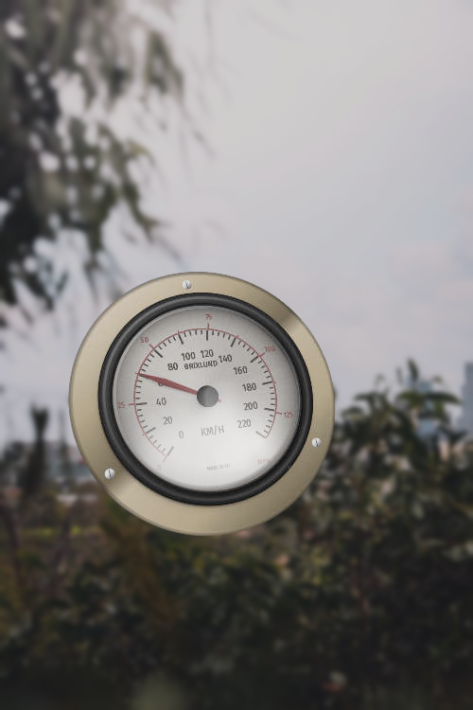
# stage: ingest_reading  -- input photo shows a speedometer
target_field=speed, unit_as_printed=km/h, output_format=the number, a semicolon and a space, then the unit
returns 60; km/h
